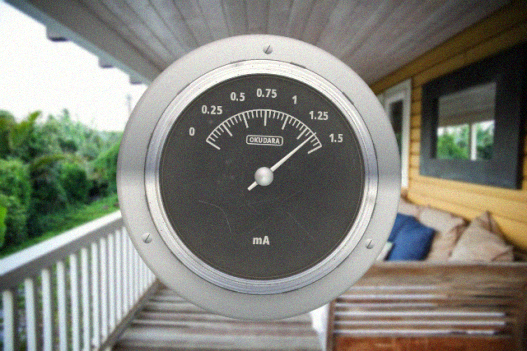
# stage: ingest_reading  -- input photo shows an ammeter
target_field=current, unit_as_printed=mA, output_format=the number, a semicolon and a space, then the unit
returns 1.35; mA
